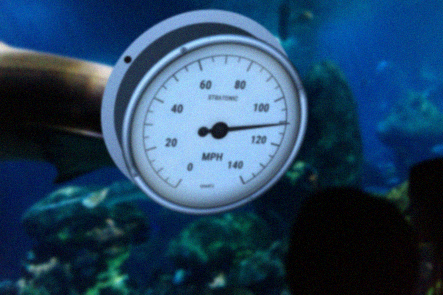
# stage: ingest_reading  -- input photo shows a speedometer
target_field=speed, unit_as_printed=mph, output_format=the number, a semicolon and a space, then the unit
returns 110; mph
